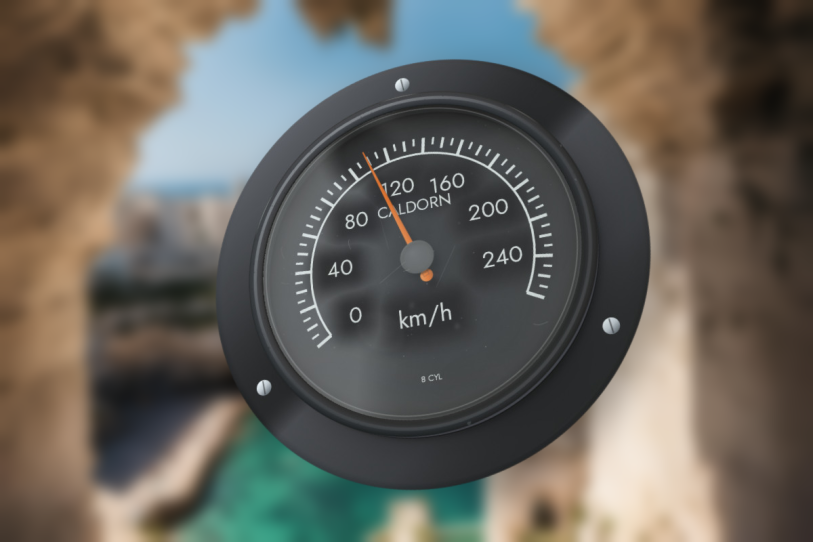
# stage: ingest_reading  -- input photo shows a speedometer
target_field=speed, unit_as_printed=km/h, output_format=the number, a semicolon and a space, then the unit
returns 110; km/h
